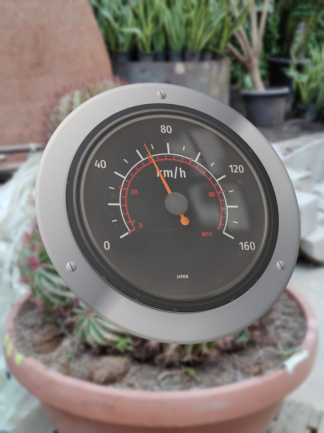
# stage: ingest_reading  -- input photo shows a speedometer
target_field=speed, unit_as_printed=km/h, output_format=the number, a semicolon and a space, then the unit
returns 65; km/h
